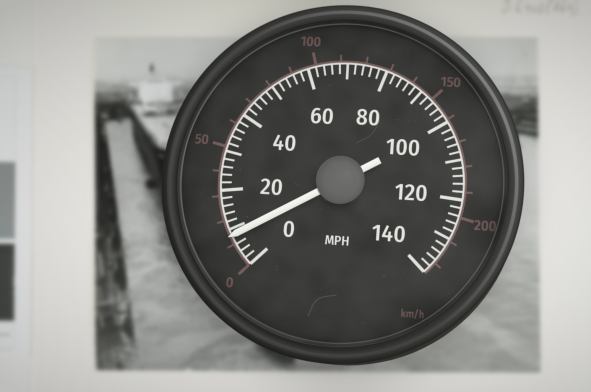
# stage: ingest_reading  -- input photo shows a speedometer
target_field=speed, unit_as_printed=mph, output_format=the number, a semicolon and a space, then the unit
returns 8; mph
